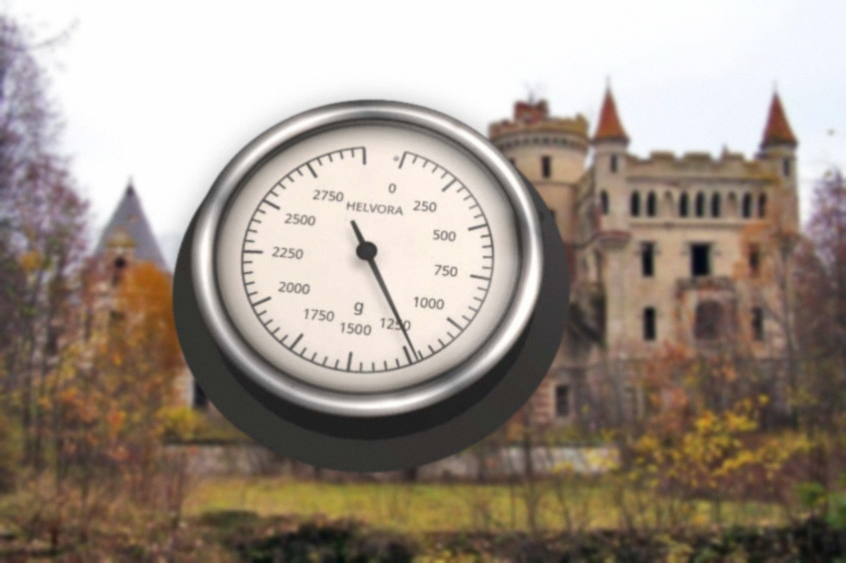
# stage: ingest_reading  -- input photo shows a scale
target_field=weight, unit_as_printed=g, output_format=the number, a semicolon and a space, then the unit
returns 1225; g
